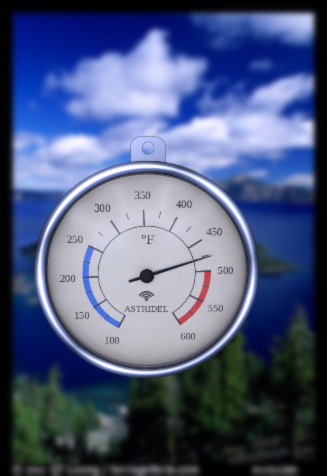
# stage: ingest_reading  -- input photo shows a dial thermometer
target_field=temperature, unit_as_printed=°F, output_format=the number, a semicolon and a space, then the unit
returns 475; °F
